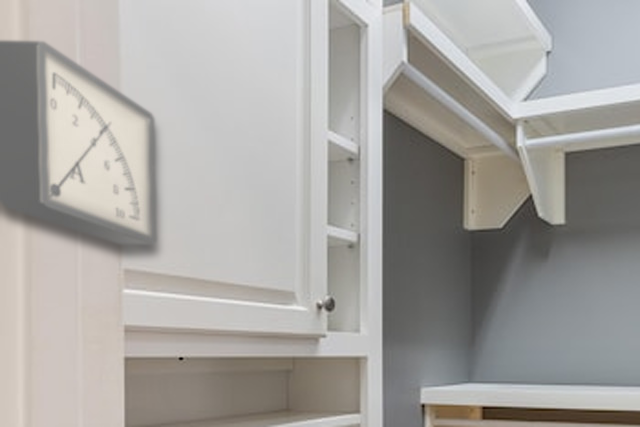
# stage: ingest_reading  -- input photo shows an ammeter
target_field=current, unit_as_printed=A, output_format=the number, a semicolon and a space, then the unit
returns 4; A
